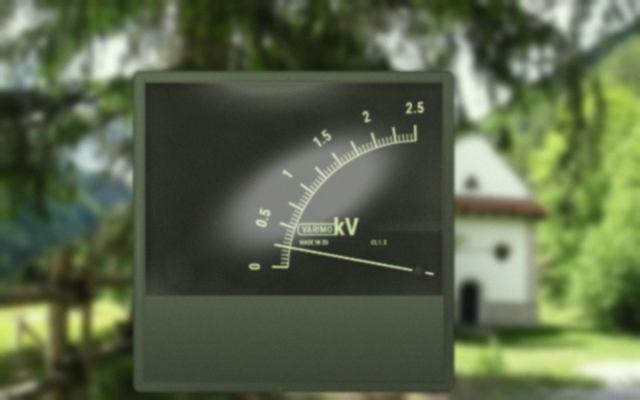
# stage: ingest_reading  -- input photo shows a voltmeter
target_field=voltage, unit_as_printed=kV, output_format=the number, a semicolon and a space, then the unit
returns 0.25; kV
